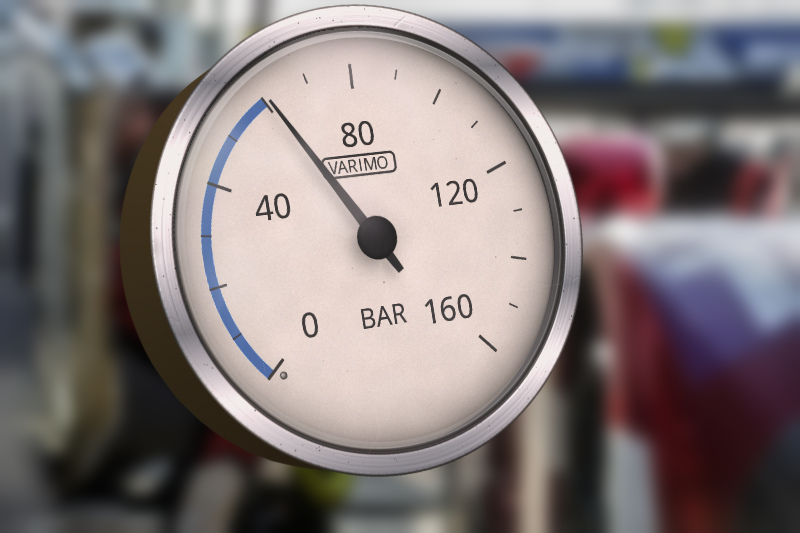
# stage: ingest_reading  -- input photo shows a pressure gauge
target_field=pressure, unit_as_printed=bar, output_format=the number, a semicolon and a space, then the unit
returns 60; bar
